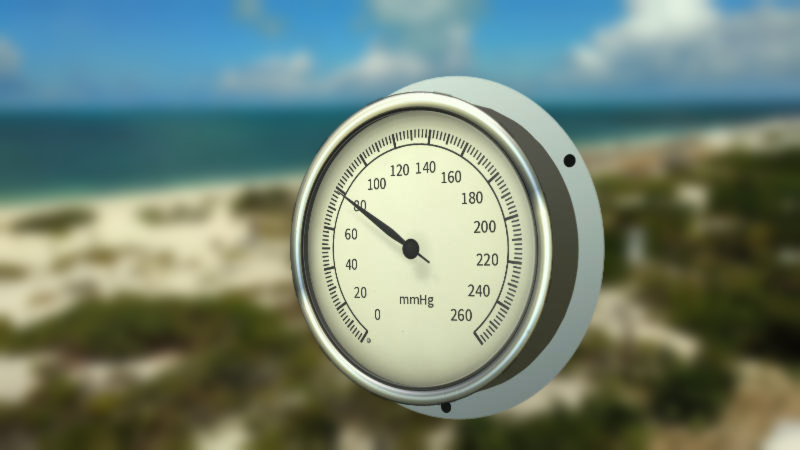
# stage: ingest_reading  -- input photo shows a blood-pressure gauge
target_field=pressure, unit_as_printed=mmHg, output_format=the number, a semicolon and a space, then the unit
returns 80; mmHg
